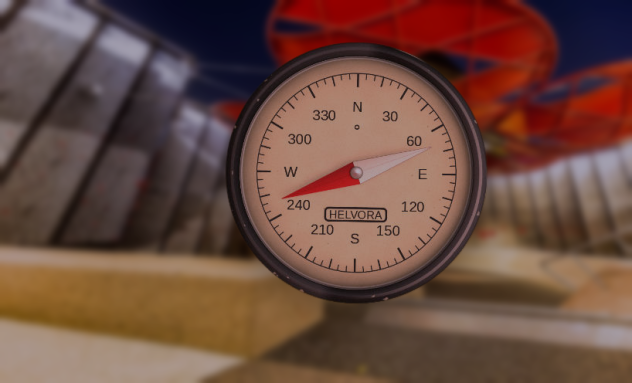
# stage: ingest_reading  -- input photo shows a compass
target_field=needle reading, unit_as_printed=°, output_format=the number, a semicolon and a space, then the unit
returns 250; °
